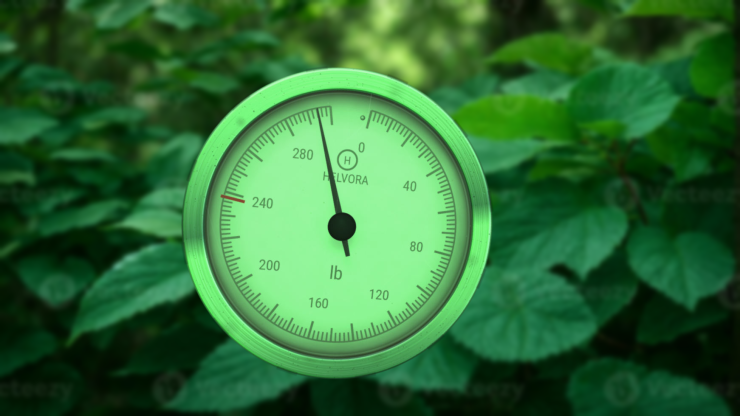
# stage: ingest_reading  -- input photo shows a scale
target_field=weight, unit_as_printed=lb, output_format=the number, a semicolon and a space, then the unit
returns 294; lb
